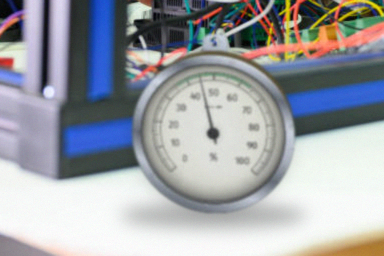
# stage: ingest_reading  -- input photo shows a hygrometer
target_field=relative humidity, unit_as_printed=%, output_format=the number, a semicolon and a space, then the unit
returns 45; %
